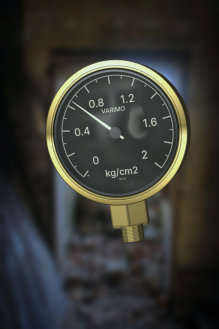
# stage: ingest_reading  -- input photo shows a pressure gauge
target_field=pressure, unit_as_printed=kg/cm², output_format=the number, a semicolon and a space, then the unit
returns 0.65; kg/cm²
